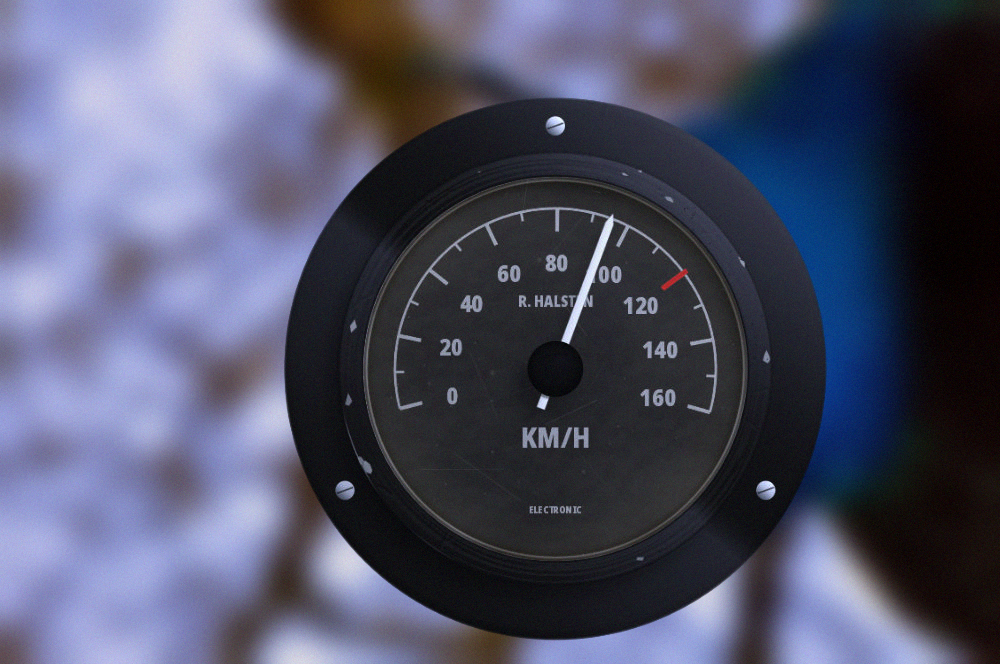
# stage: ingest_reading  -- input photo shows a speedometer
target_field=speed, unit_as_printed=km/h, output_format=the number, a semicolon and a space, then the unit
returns 95; km/h
